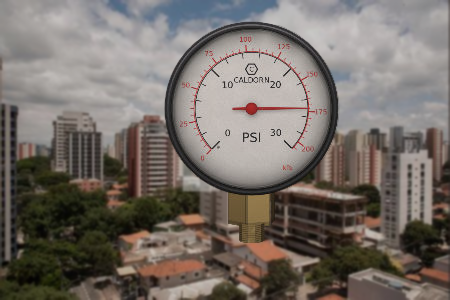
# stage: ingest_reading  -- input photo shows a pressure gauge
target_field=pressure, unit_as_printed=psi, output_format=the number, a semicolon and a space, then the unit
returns 25; psi
